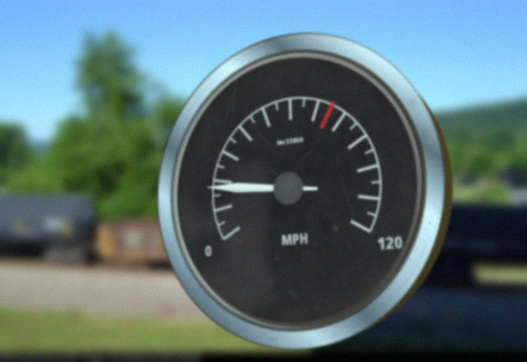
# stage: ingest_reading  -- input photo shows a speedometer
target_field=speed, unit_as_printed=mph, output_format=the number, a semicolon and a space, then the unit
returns 17.5; mph
